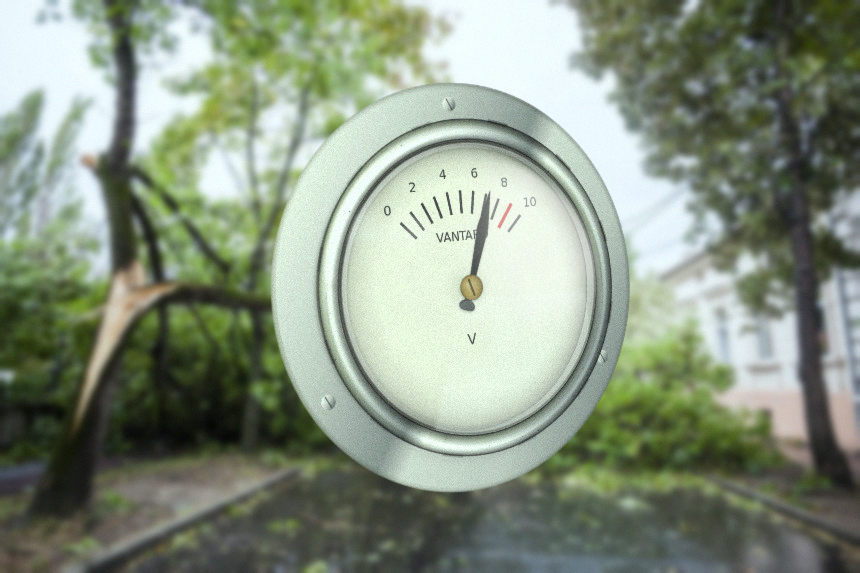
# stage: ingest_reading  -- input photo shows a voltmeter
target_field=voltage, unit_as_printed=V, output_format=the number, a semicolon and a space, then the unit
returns 7; V
